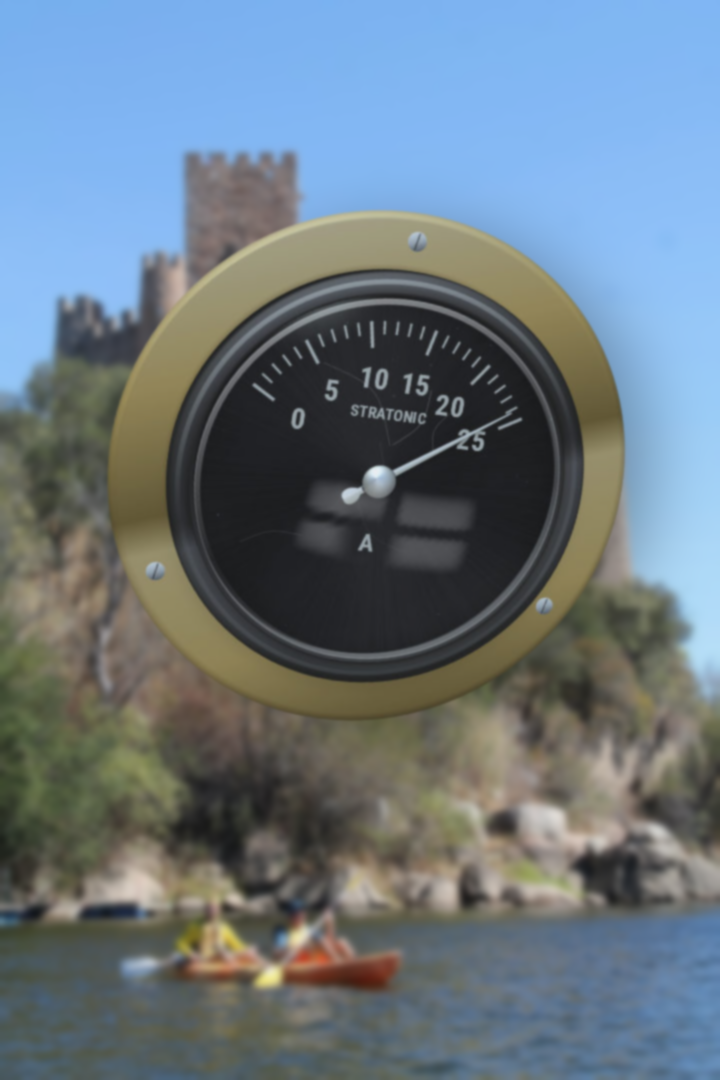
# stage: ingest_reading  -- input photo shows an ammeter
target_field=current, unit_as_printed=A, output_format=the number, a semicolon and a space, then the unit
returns 24; A
